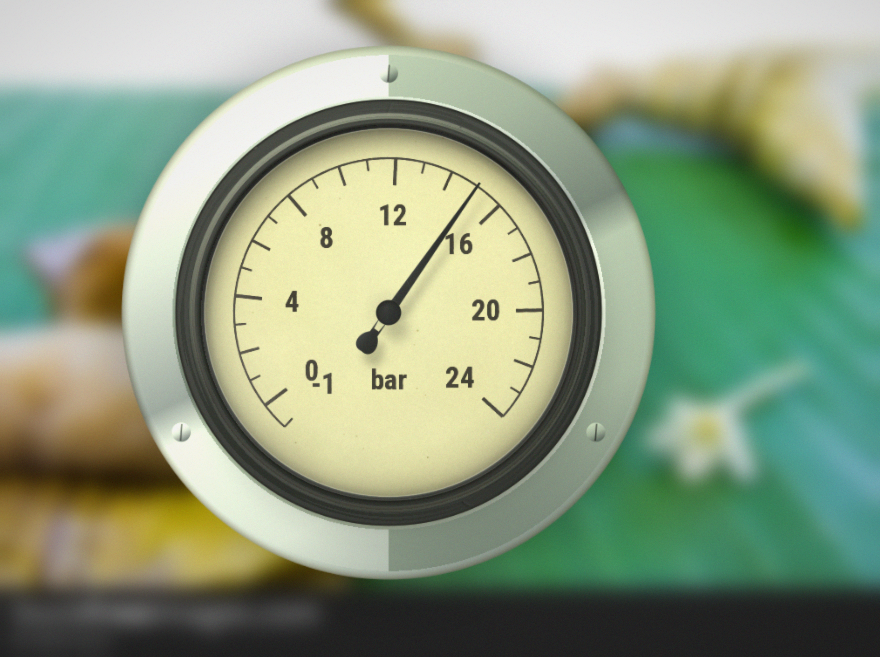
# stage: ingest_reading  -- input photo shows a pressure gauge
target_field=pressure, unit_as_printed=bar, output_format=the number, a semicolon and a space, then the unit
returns 15; bar
